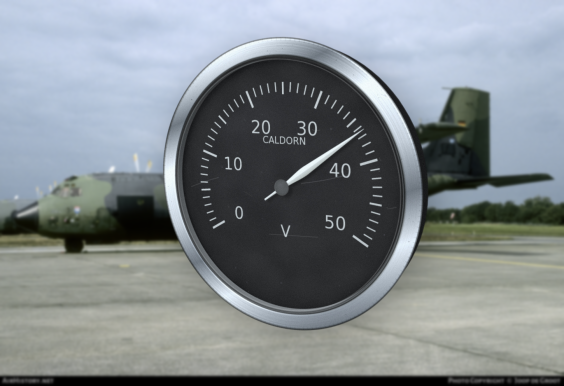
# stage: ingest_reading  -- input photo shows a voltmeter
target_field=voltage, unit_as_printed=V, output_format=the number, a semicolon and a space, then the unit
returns 36.5; V
